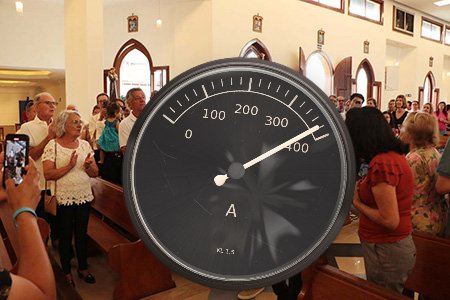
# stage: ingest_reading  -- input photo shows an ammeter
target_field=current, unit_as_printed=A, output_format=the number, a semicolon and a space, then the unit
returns 380; A
